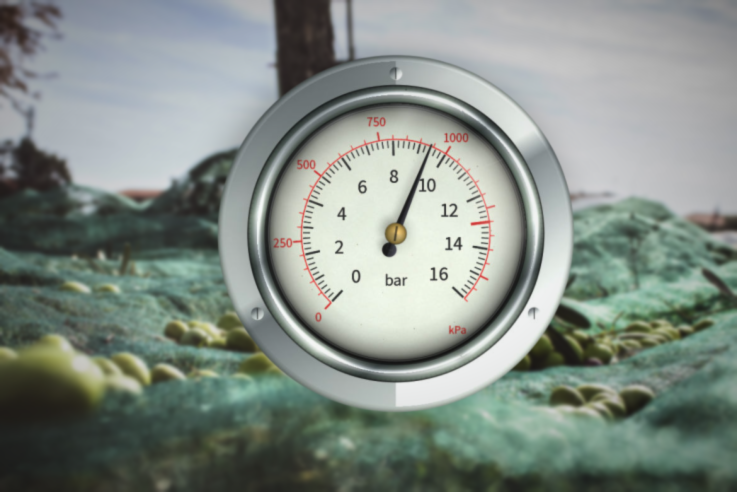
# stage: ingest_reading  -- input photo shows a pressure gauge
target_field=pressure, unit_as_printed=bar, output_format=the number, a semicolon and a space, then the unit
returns 9.4; bar
